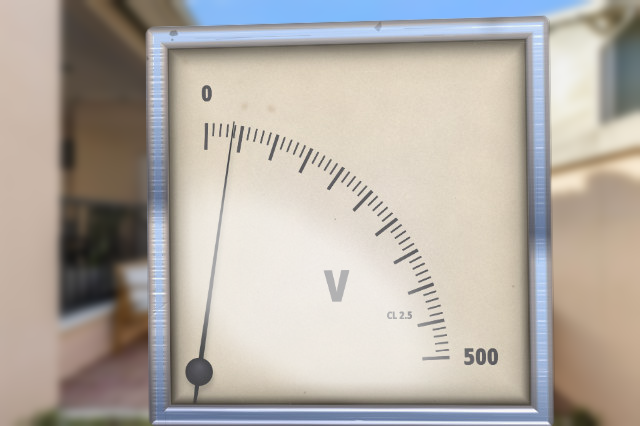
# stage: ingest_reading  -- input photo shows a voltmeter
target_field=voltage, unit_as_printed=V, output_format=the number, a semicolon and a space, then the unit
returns 40; V
